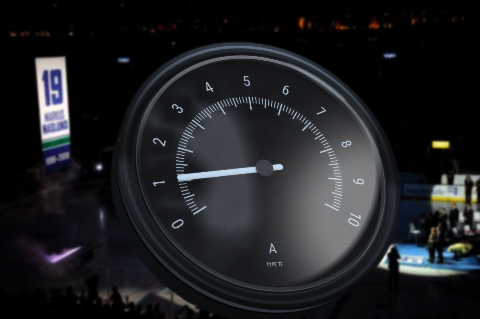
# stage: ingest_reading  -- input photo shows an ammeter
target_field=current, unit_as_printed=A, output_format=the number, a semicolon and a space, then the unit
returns 1; A
